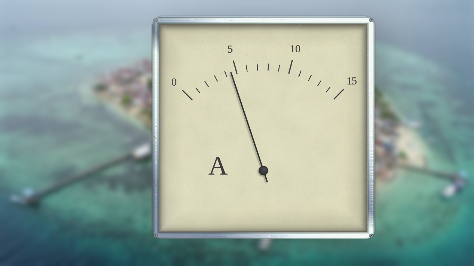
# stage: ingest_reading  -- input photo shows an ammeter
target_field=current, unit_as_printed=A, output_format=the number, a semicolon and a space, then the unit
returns 4.5; A
